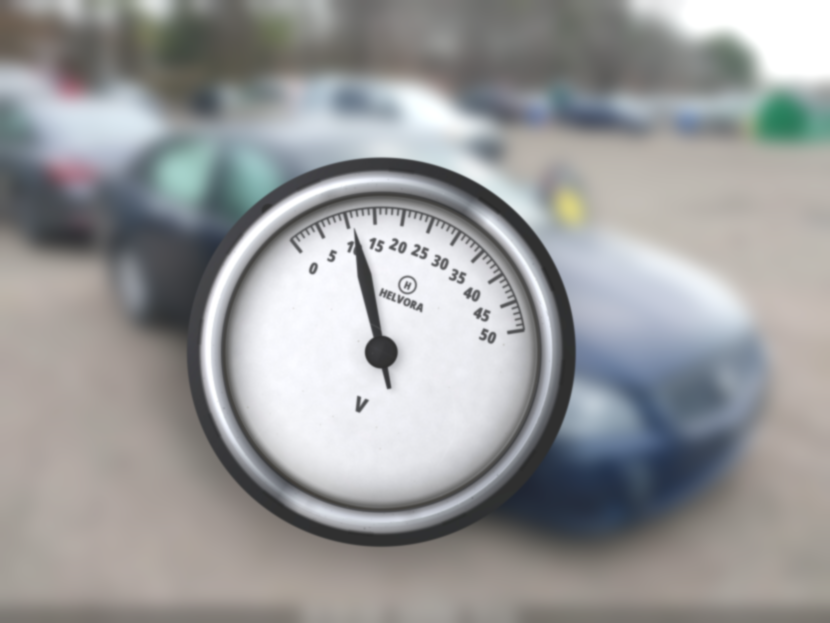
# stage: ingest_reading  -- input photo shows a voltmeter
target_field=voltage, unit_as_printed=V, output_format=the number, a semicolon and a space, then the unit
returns 11; V
